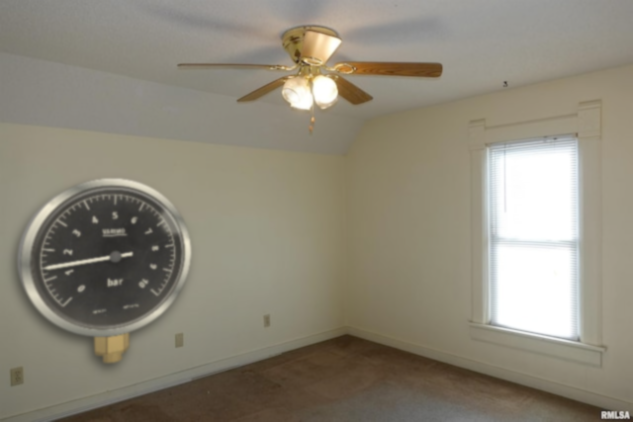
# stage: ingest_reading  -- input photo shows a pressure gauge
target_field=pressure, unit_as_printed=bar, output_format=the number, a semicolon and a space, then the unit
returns 1.4; bar
